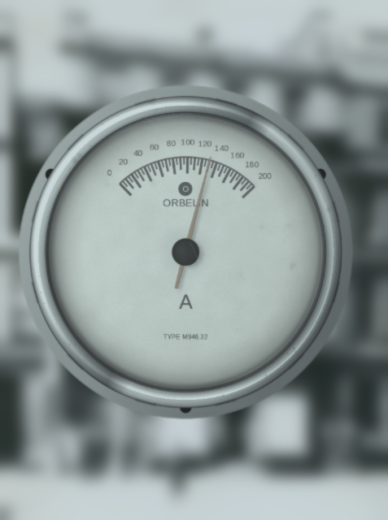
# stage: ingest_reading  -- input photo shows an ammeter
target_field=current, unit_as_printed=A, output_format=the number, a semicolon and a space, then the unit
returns 130; A
